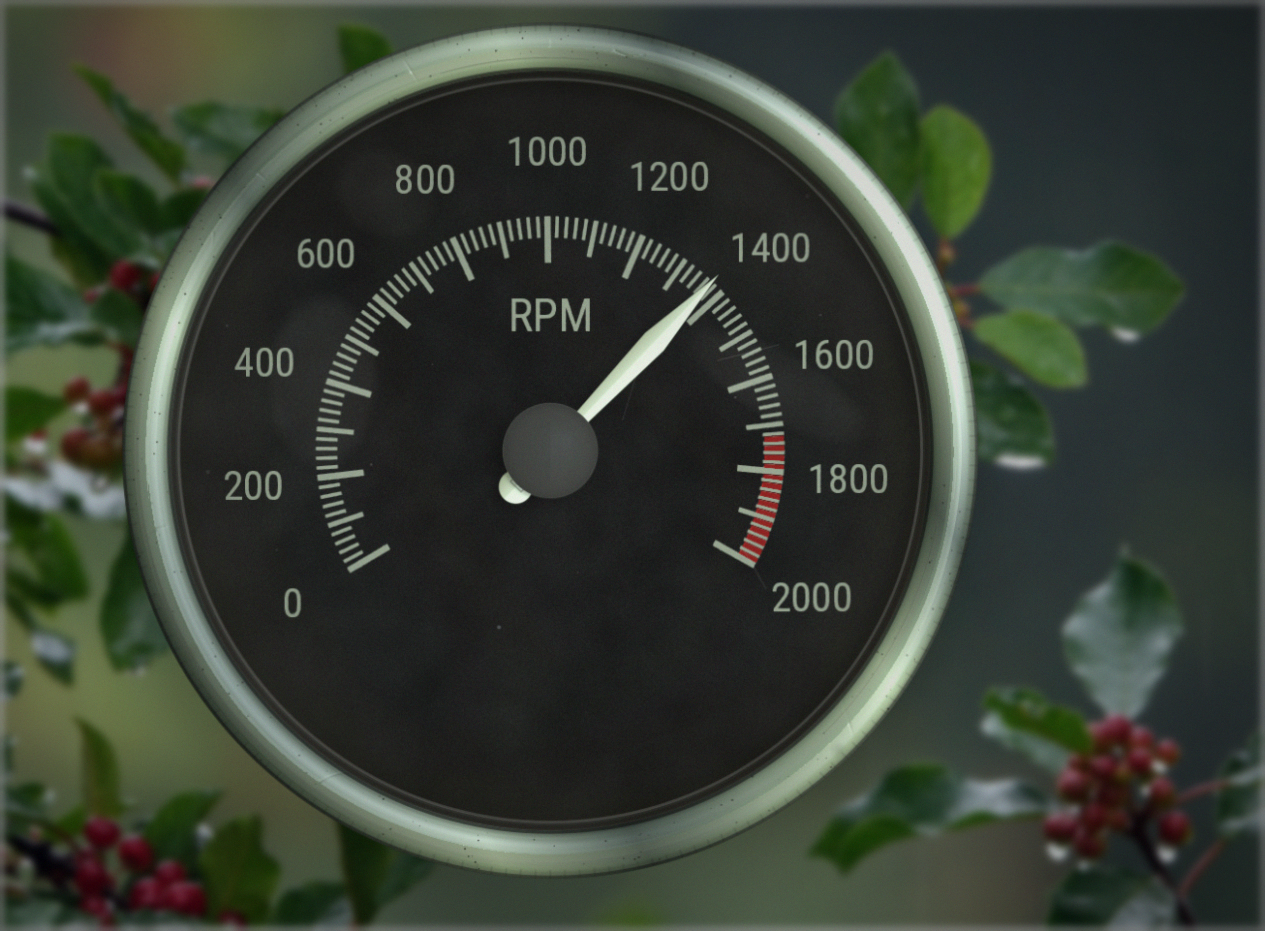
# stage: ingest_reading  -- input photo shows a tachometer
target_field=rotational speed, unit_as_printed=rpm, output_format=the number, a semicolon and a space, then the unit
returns 1370; rpm
